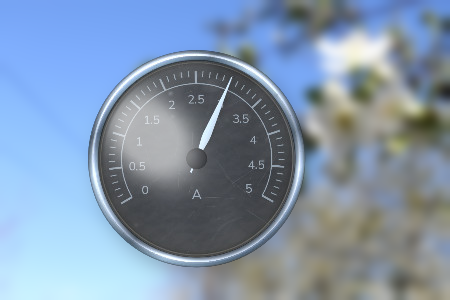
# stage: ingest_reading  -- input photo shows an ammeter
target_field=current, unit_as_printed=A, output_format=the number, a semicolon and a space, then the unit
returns 3; A
